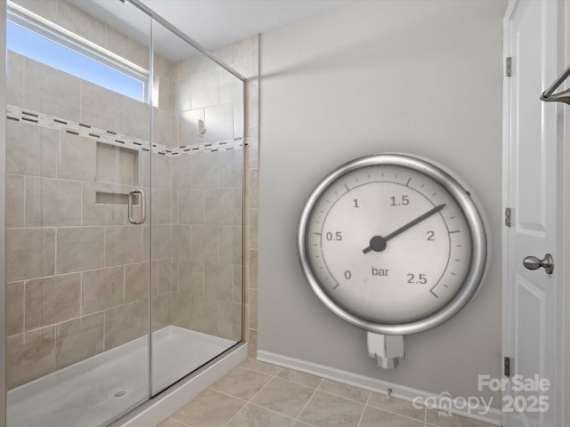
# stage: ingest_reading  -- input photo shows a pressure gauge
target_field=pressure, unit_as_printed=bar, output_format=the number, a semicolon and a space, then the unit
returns 1.8; bar
